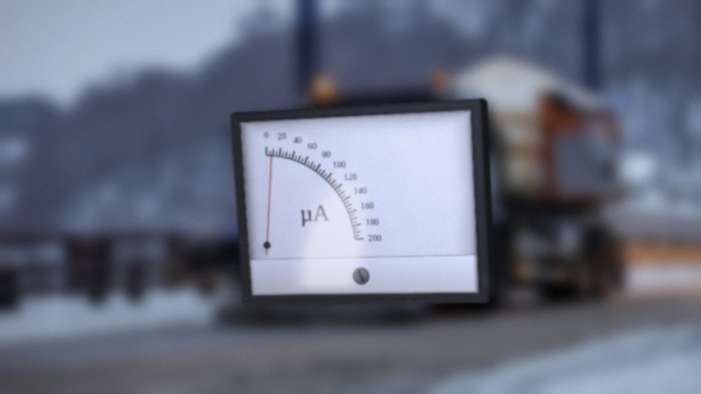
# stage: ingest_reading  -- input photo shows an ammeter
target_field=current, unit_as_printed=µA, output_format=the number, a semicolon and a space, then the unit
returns 10; µA
